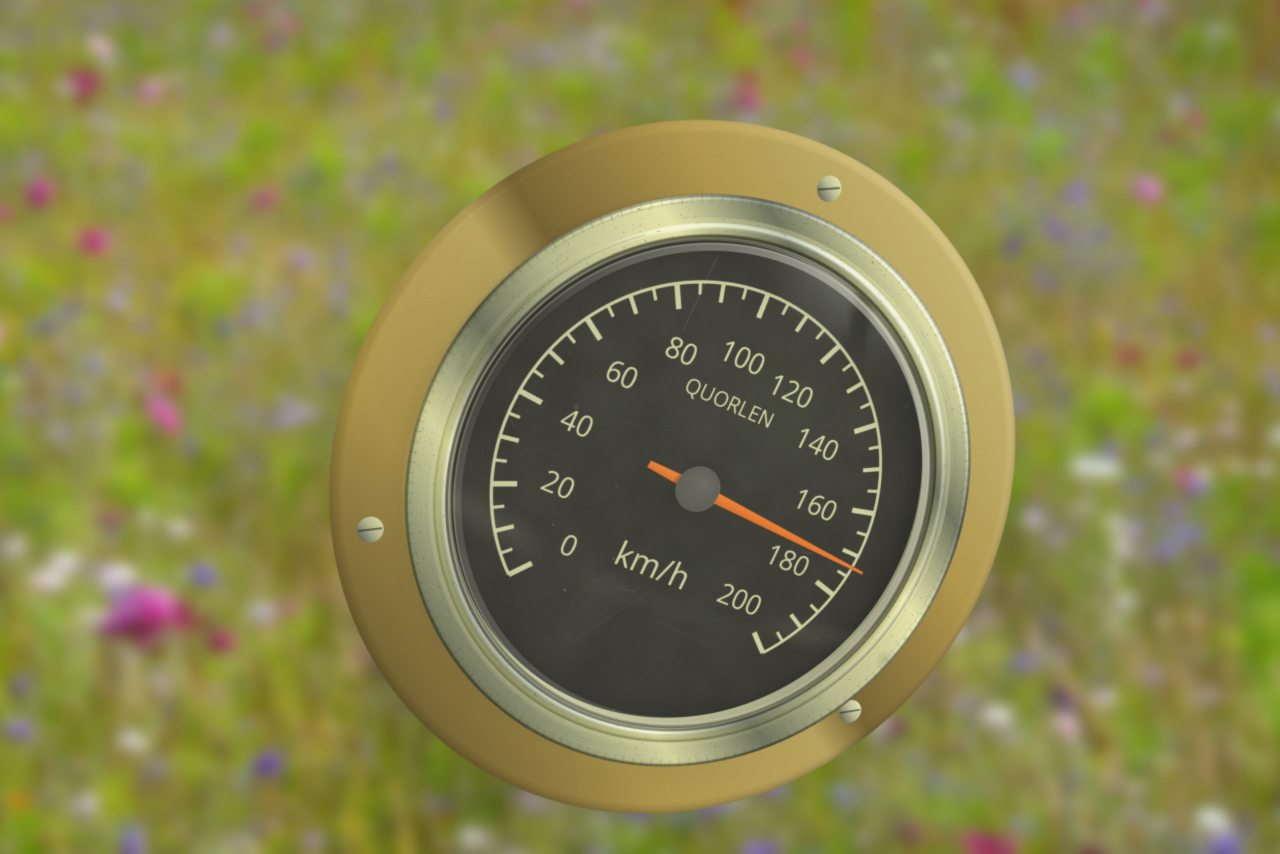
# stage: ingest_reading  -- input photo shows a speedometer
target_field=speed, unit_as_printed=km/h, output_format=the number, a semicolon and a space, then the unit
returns 172.5; km/h
